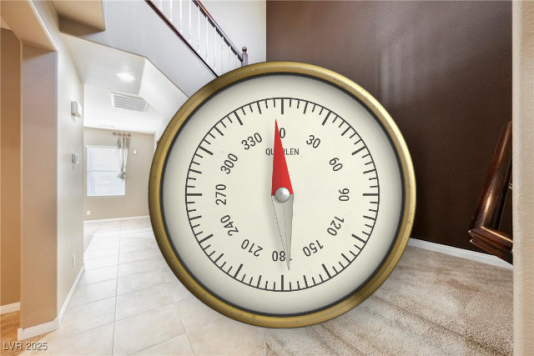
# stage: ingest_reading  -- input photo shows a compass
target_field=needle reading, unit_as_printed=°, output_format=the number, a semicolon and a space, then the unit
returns 355; °
